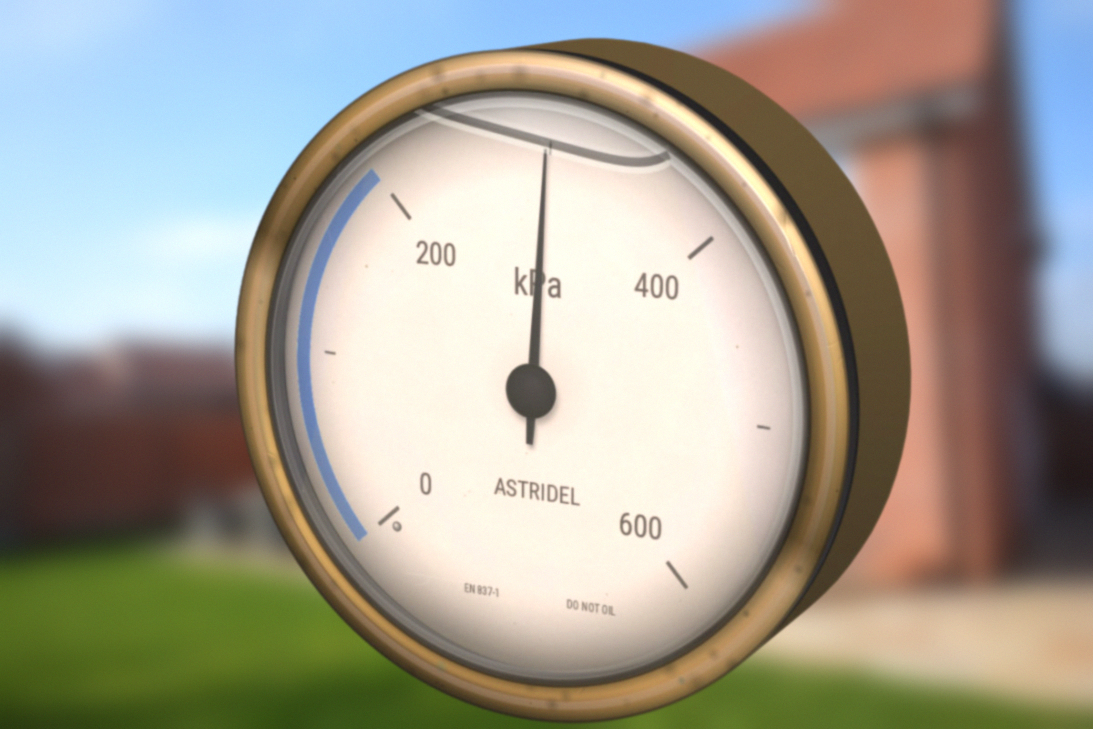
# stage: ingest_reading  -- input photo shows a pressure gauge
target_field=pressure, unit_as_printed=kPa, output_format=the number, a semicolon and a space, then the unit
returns 300; kPa
